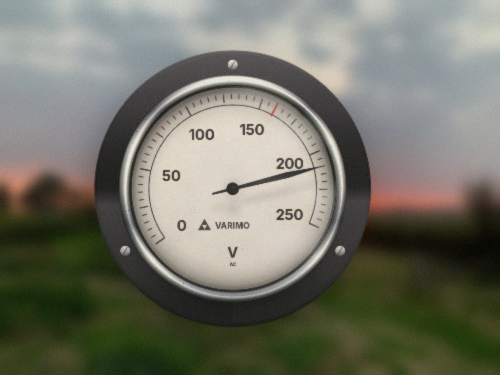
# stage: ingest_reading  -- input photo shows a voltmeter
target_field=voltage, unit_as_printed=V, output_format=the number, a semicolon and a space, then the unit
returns 210; V
